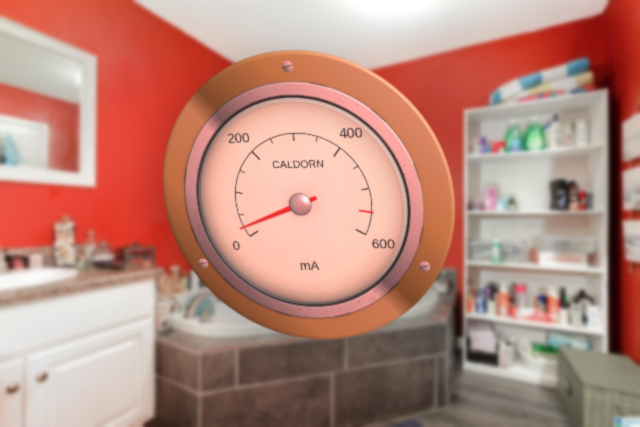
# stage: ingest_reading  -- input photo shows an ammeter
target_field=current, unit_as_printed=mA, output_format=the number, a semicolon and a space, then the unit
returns 25; mA
